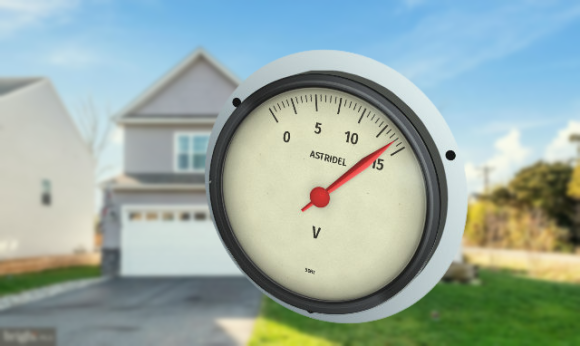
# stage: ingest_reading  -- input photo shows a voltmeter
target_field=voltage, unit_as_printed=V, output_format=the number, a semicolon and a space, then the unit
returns 14; V
